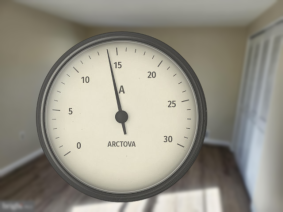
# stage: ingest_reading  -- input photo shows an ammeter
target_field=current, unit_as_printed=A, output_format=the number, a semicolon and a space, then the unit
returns 14; A
